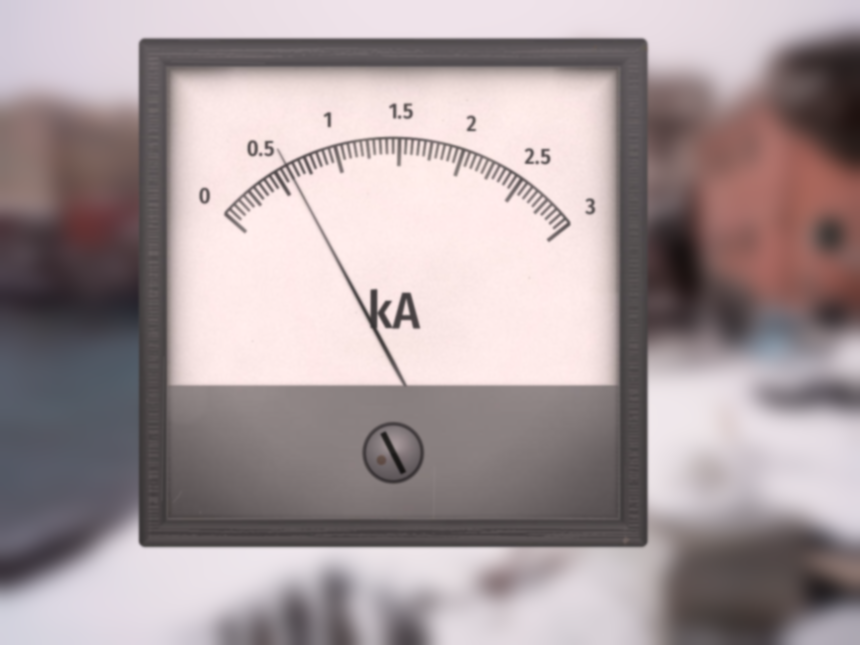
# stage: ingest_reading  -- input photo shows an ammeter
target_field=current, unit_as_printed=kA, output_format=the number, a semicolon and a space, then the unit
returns 0.6; kA
